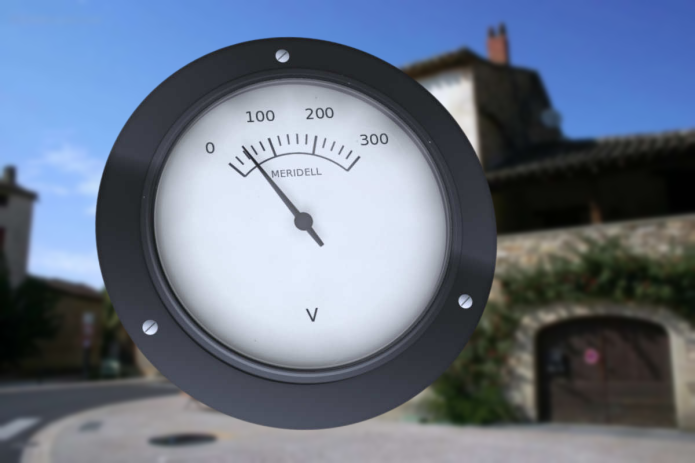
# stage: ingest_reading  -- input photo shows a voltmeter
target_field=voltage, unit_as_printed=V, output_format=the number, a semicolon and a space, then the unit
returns 40; V
